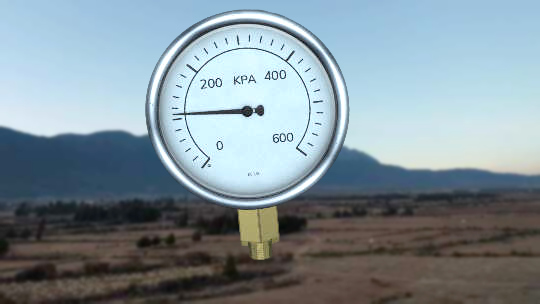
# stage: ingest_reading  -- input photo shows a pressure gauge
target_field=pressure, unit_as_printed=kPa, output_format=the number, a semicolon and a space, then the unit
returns 110; kPa
